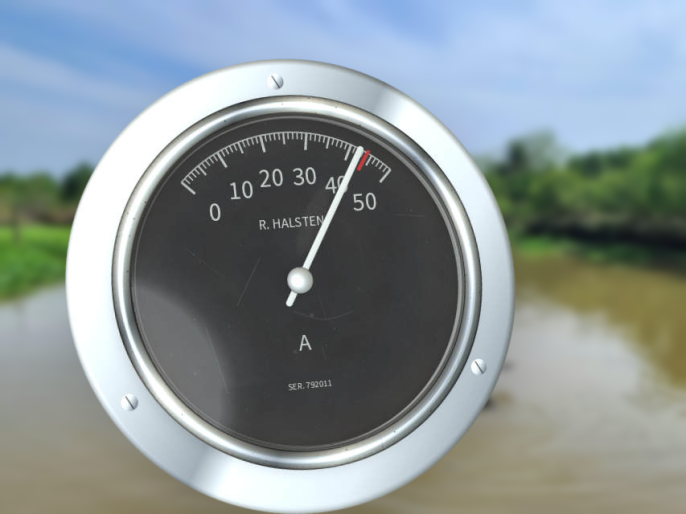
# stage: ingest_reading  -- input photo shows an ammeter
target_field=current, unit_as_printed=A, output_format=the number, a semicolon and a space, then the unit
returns 42; A
